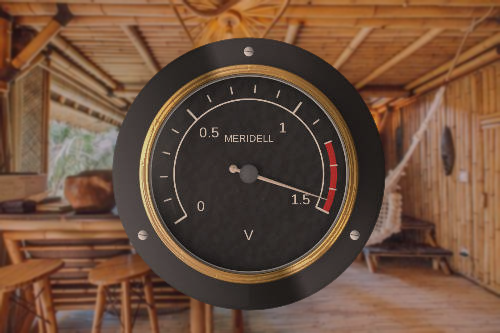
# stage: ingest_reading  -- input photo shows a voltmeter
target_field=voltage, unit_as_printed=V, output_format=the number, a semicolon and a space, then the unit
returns 1.45; V
